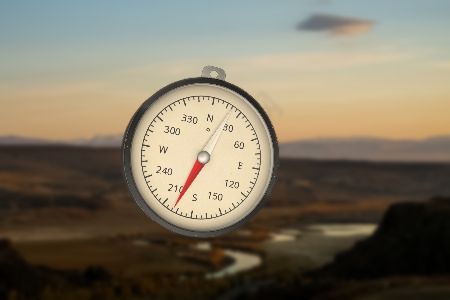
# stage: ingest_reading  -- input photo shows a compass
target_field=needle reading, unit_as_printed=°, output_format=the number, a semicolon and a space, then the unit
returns 200; °
